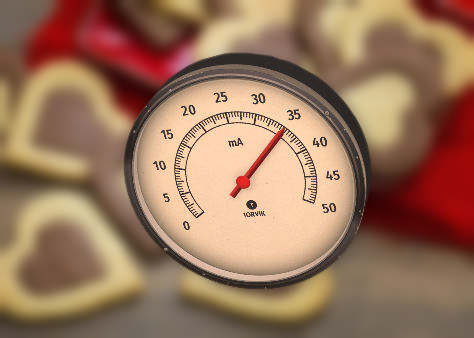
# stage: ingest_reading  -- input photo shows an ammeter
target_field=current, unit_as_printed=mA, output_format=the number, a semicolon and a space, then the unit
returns 35; mA
